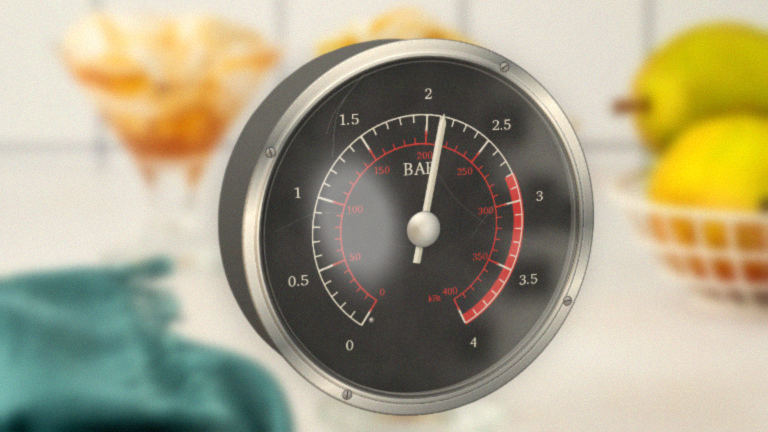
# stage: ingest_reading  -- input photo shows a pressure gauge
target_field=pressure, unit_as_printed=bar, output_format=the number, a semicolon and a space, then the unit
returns 2.1; bar
